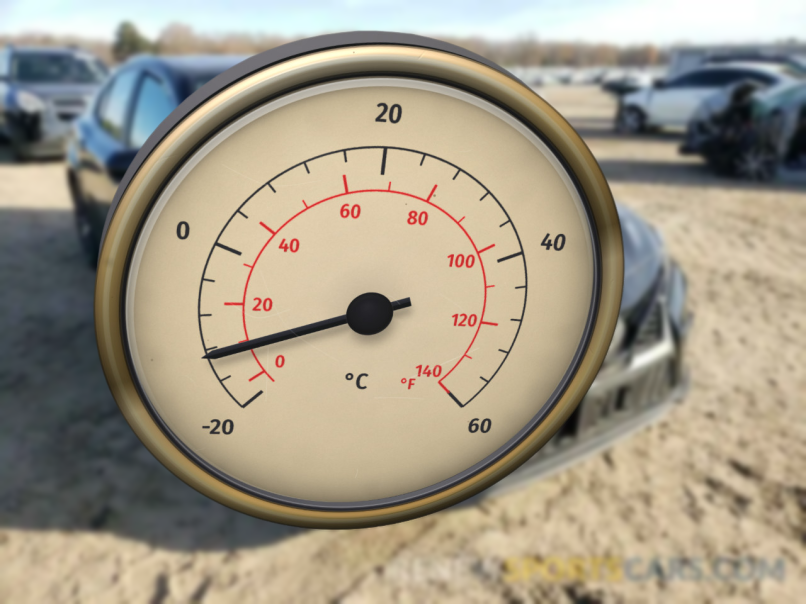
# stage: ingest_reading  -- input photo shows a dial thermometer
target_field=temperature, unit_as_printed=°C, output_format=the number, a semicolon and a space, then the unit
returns -12; °C
